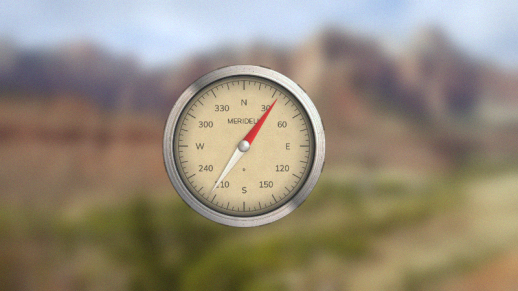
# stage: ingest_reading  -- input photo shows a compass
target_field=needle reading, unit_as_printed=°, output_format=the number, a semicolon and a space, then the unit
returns 35; °
